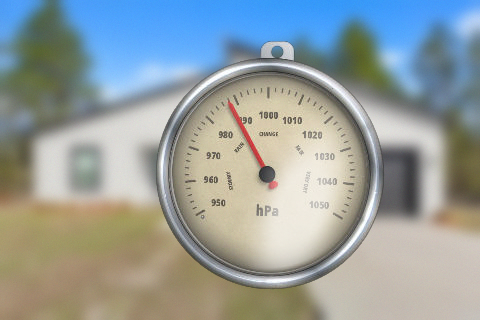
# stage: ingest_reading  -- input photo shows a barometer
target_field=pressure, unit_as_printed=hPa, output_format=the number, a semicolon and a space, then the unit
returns 988; hPa
